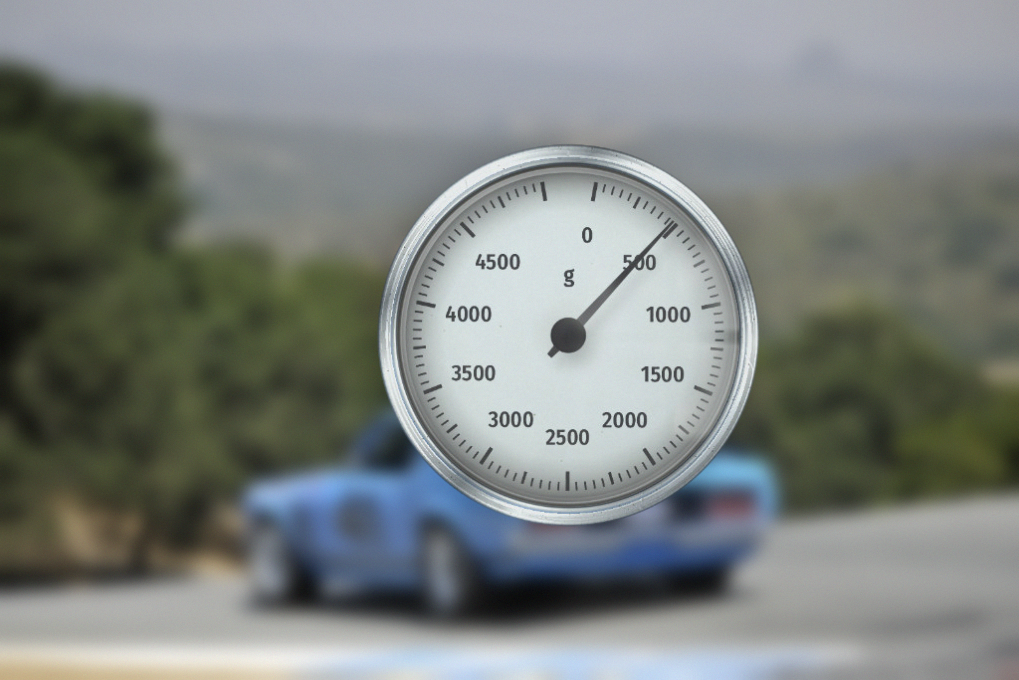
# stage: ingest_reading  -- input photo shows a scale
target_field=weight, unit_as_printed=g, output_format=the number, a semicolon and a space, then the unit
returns 475; g
